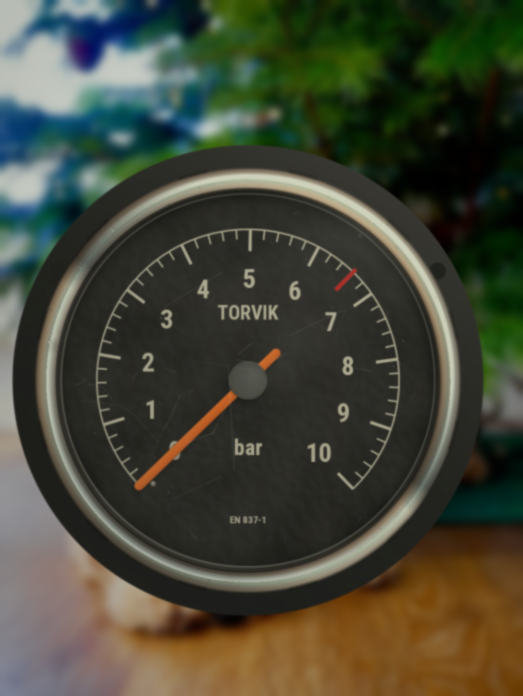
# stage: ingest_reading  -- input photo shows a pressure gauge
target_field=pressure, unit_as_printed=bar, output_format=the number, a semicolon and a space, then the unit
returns 0; bar
